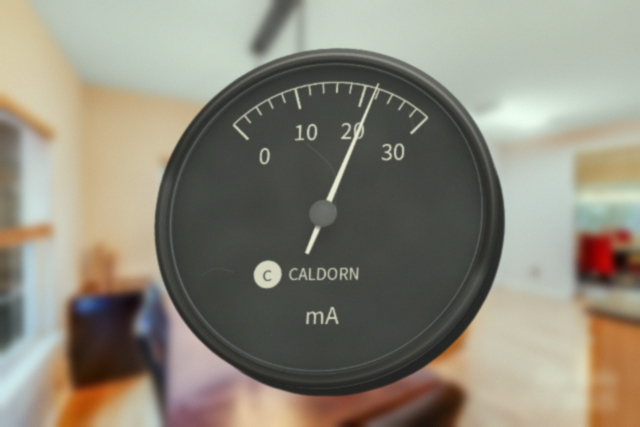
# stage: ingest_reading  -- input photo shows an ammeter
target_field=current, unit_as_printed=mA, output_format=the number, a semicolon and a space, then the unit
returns 22; mA
